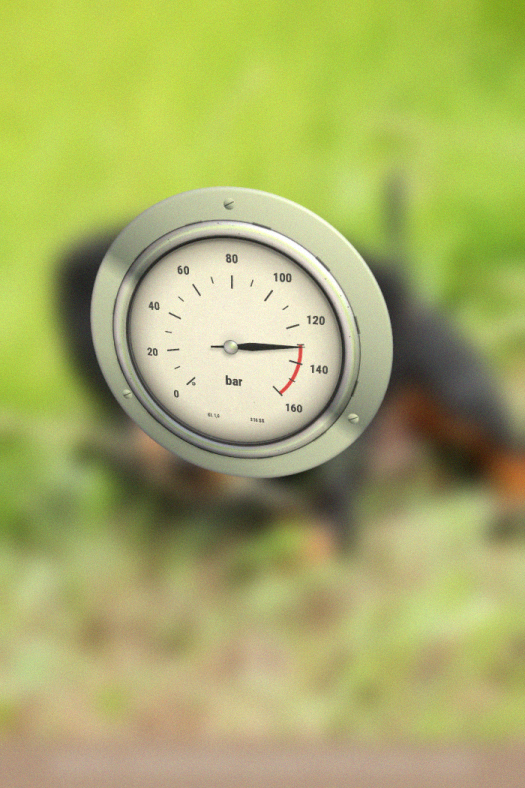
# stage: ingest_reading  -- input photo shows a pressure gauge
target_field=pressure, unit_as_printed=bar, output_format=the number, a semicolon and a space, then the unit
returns 130; bar
